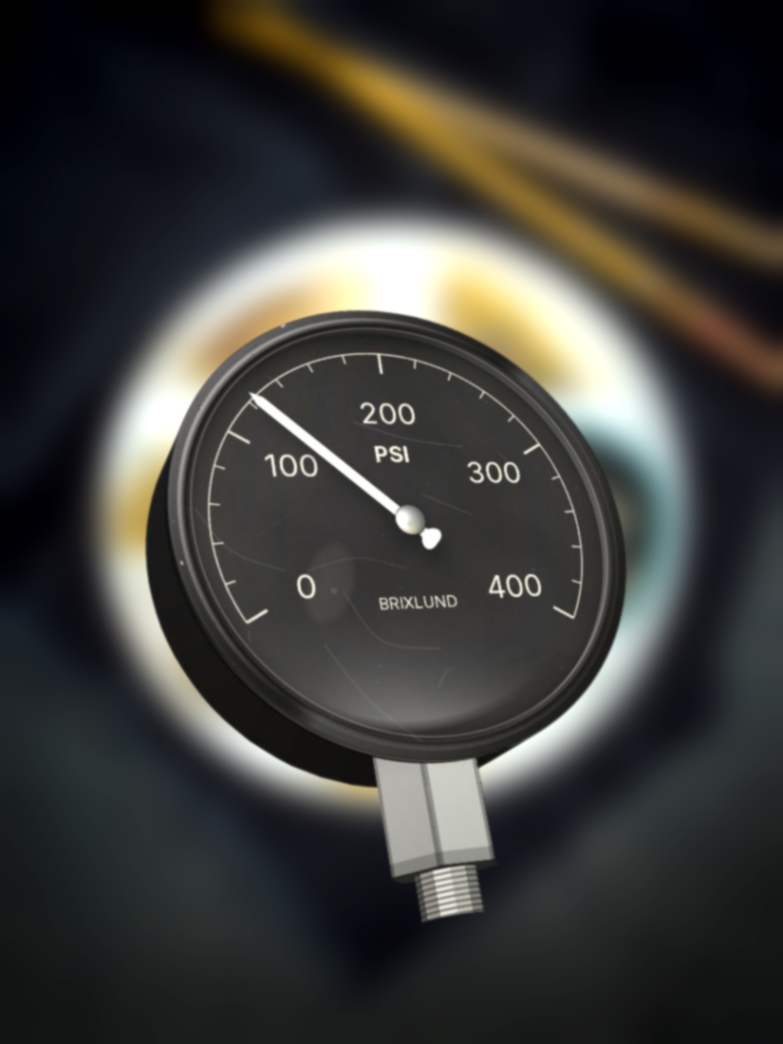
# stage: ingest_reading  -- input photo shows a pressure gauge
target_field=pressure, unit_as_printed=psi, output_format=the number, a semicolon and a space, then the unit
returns 120; psi
